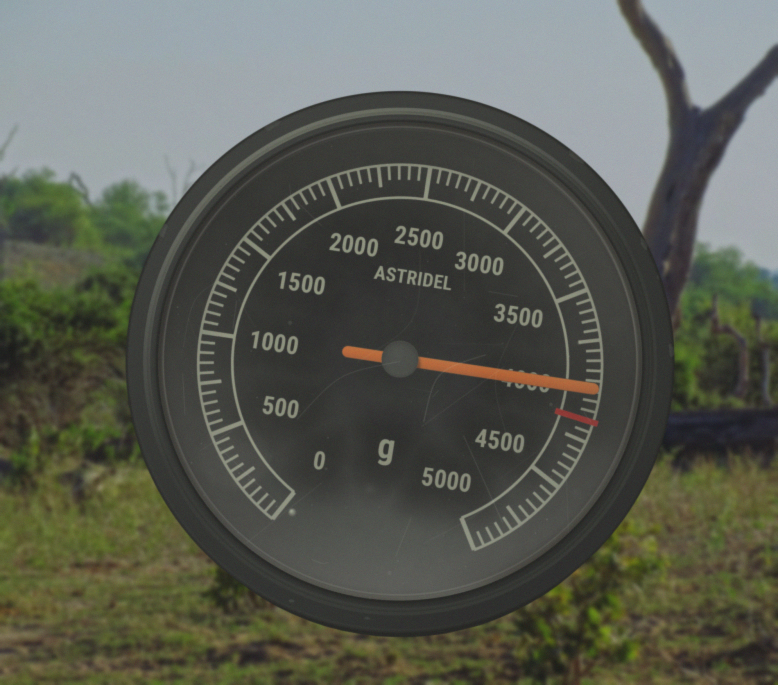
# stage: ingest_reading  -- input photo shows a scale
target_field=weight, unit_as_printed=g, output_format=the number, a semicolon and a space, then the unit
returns 4000; g
